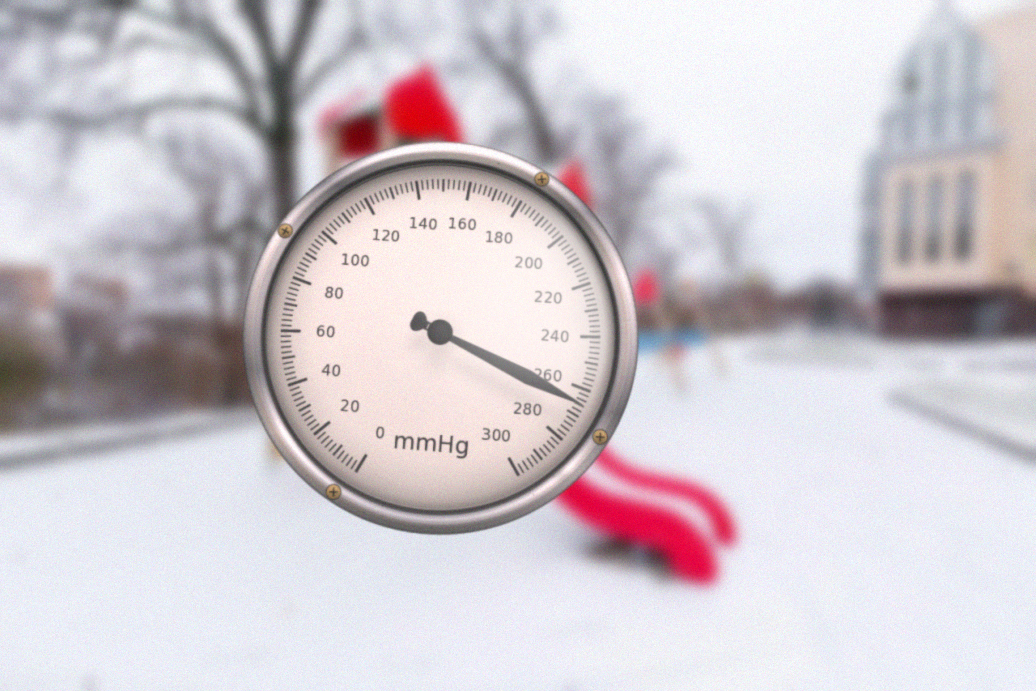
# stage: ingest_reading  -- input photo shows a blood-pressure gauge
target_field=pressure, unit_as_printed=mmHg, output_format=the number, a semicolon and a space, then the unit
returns 266; mmHg
